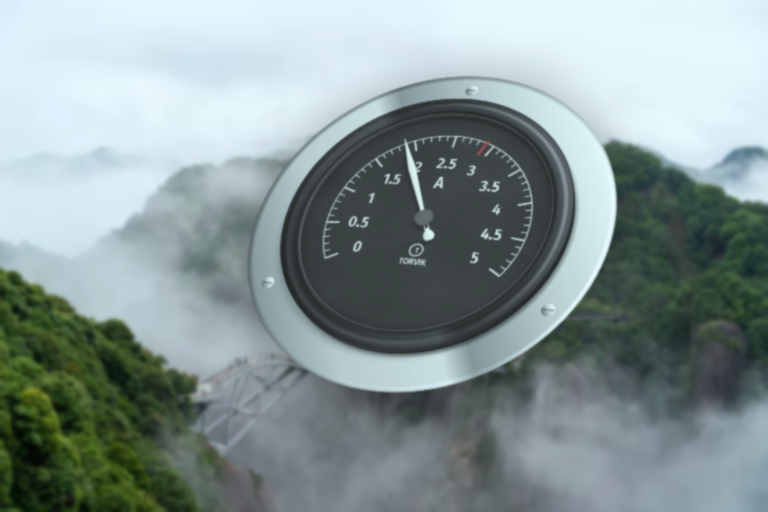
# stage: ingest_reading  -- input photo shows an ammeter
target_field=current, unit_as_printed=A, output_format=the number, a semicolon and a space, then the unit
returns 1.9; A
